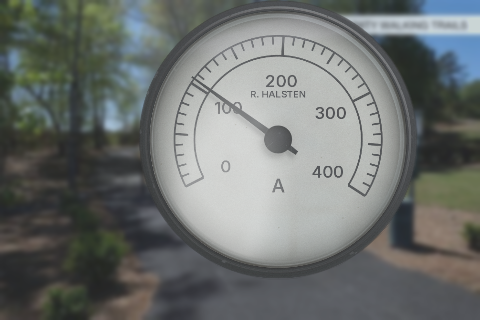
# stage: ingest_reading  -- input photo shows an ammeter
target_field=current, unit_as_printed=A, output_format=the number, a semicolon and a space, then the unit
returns 105; A
